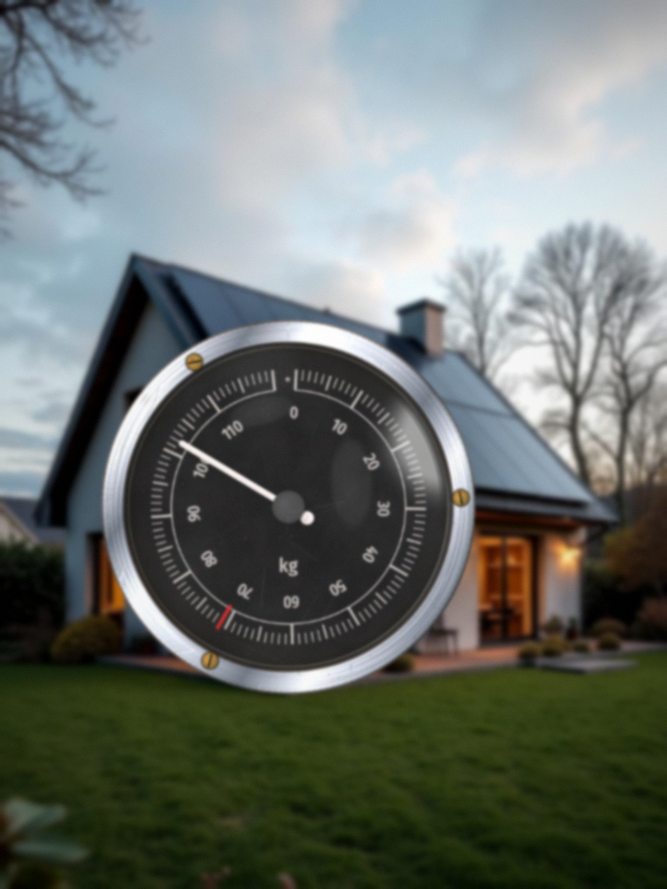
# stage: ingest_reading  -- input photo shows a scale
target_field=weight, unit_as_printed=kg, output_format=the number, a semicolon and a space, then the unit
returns 102; kg
